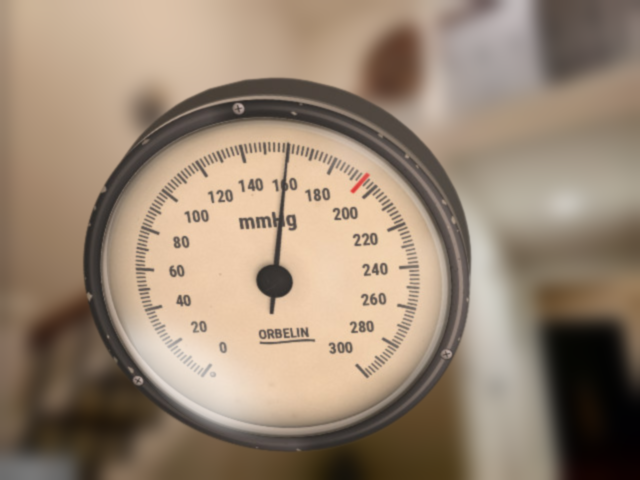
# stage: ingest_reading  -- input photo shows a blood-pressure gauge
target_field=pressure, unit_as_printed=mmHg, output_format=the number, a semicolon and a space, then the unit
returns 160; mmHg
